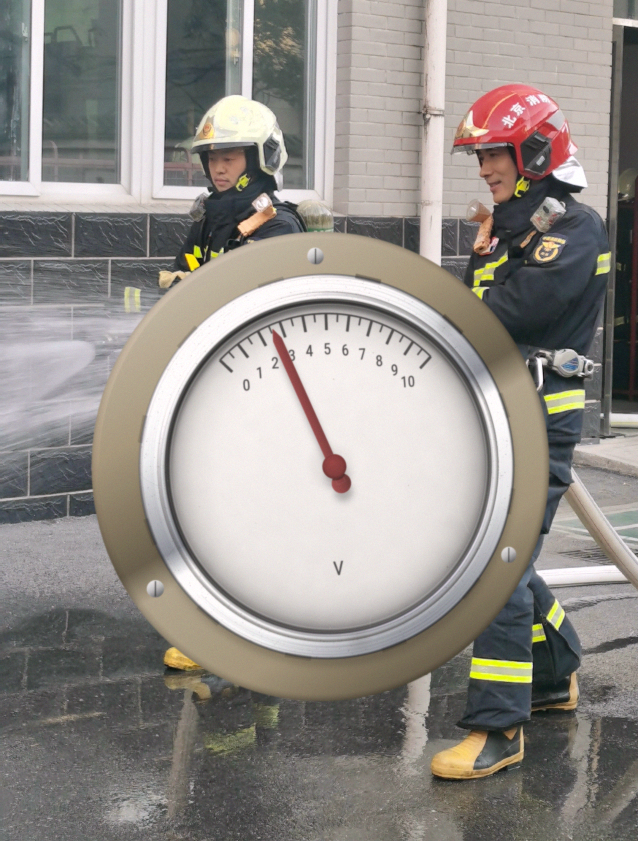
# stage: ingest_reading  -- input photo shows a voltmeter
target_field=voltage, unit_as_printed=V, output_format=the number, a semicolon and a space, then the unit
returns 2.5; V
